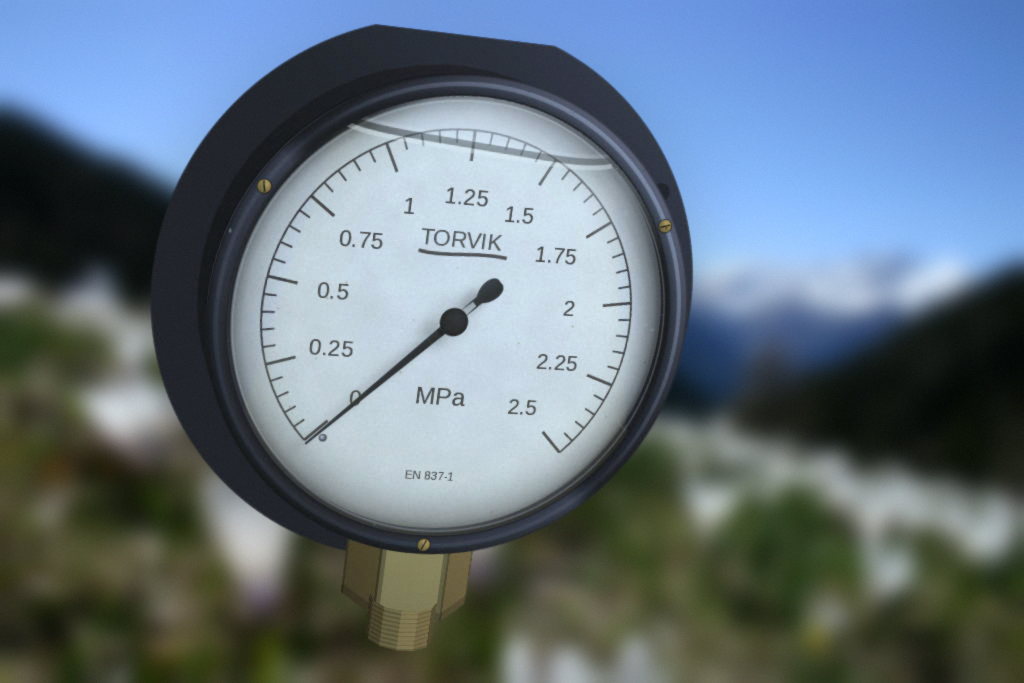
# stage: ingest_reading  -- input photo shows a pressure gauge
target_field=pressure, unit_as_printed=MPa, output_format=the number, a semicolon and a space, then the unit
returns 0; MPa
